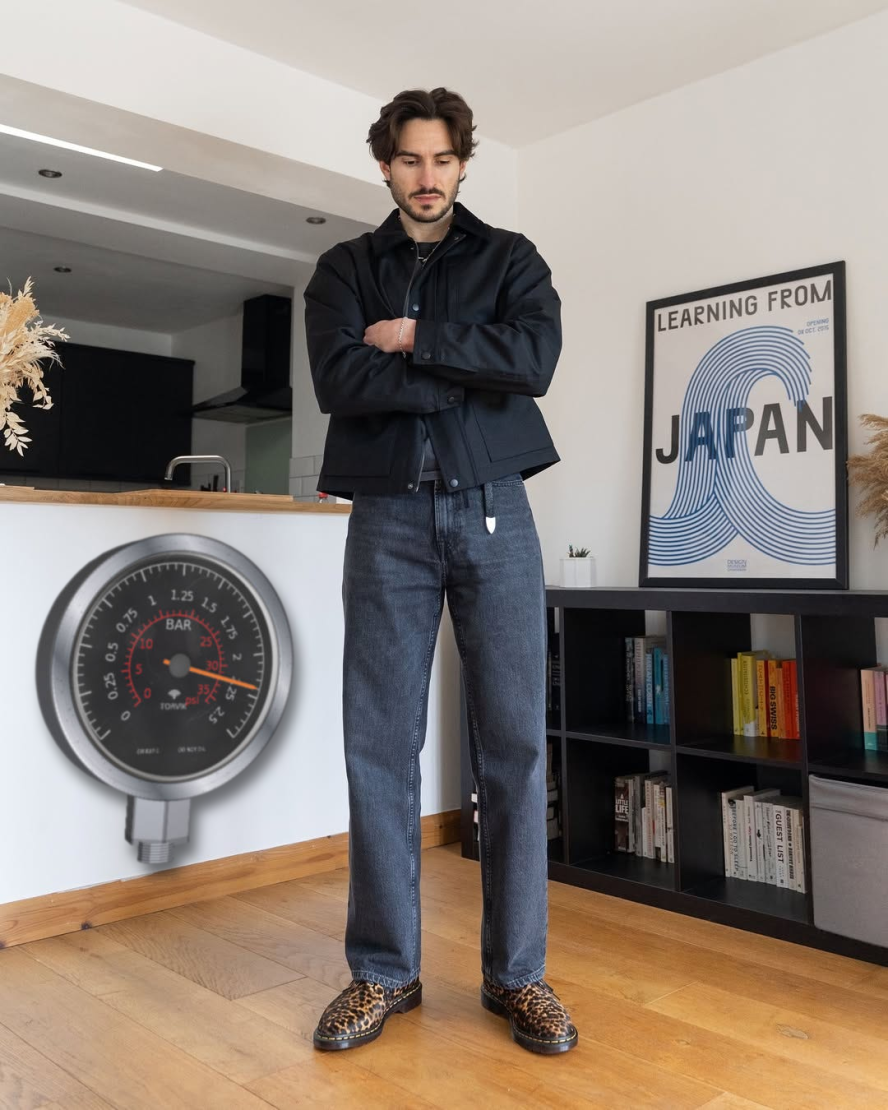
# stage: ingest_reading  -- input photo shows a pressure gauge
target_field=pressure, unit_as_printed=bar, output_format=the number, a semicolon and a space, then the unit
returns 2.2; bar
